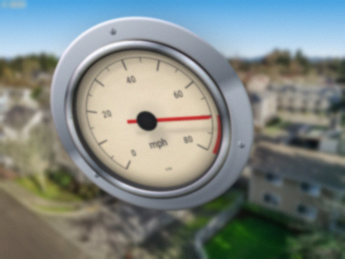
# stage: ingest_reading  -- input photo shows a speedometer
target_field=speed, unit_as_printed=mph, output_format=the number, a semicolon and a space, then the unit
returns 70; mph
